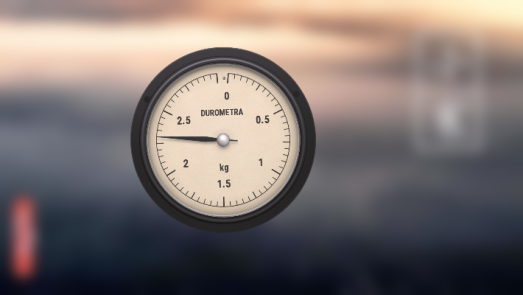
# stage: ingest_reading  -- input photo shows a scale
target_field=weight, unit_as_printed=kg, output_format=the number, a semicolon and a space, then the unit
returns 2.3; kg
